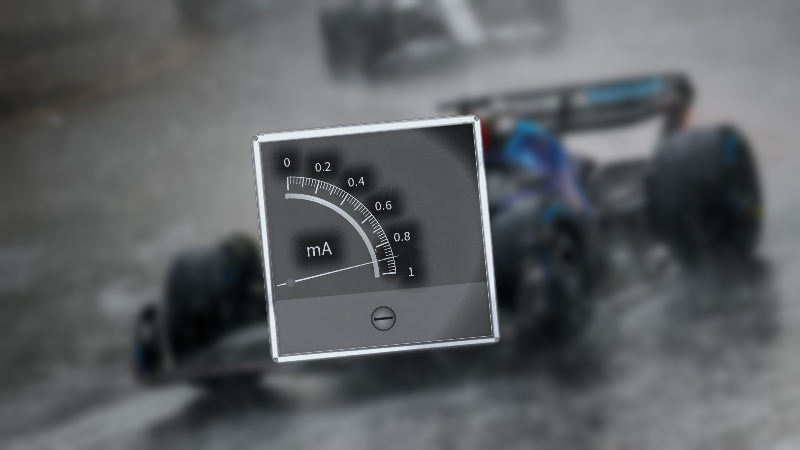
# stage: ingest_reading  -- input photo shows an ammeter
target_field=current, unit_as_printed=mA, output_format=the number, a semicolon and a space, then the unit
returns 0.9; mA
